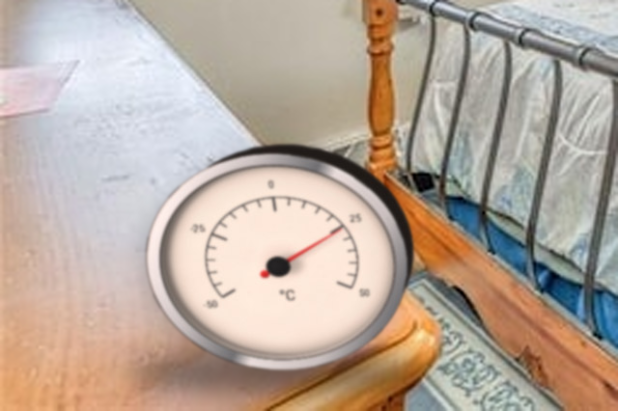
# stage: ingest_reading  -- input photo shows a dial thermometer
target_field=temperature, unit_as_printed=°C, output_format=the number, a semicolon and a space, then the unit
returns 25; °C
